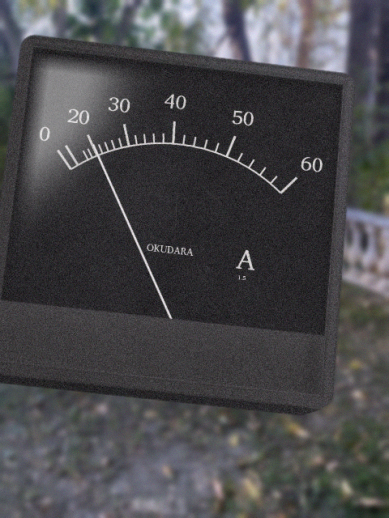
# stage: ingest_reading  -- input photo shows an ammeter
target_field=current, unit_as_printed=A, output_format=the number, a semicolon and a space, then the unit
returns 20; A
